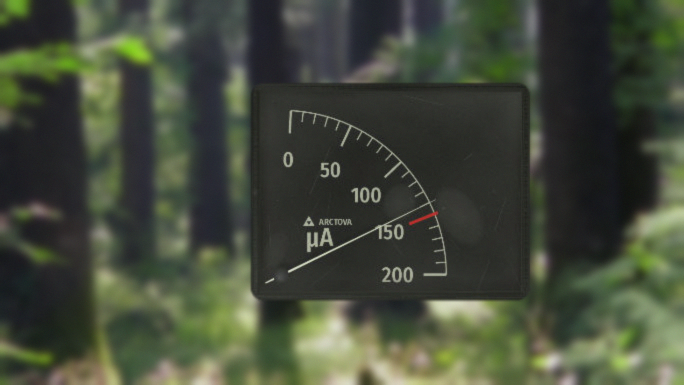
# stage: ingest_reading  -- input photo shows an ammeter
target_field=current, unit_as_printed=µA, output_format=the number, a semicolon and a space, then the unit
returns 140; µA
